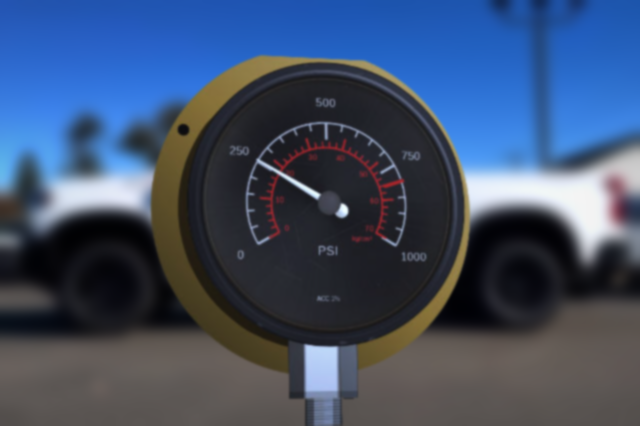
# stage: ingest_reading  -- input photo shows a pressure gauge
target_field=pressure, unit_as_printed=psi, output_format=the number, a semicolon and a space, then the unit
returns 250; psi
